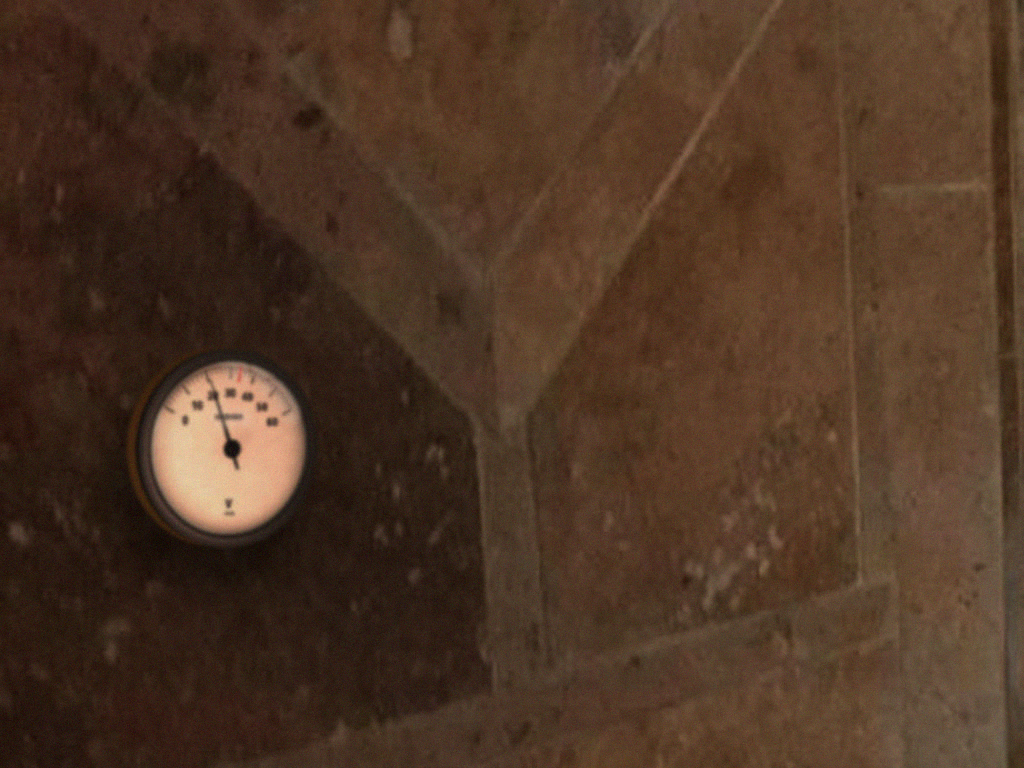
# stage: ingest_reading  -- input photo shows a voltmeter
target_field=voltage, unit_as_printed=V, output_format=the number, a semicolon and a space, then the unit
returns 20; V
